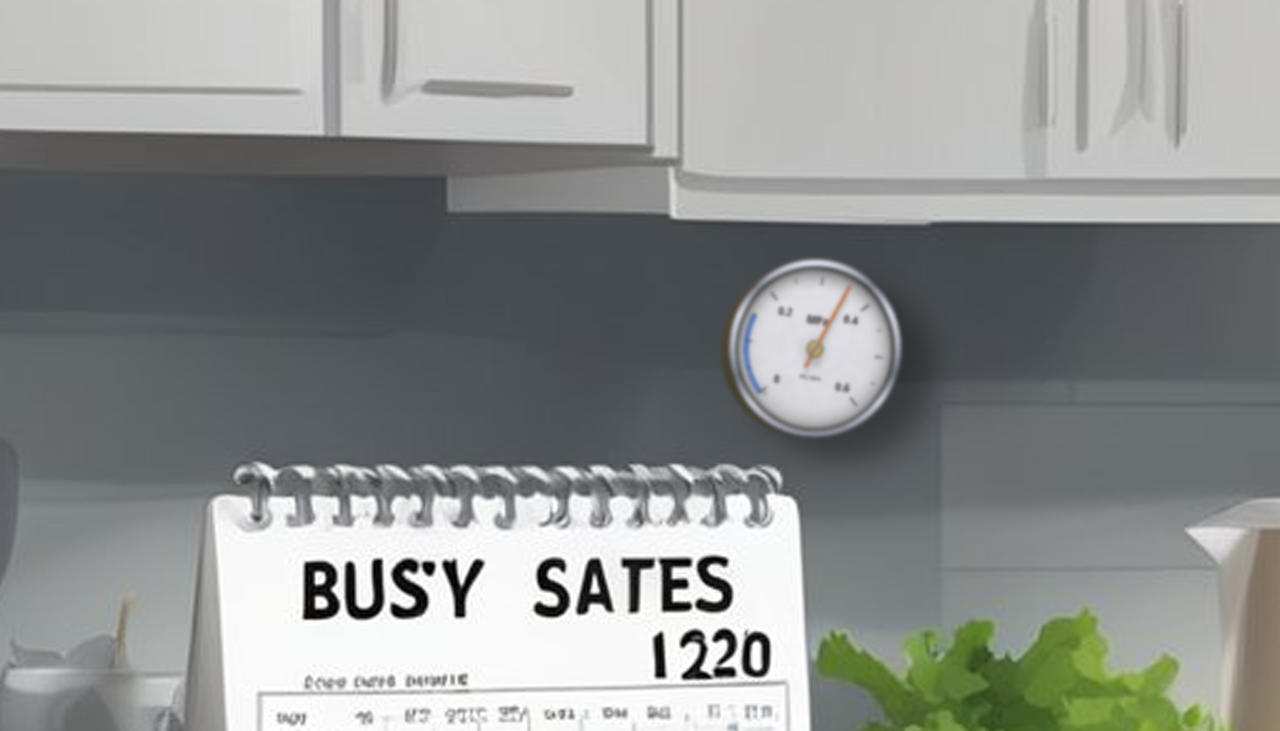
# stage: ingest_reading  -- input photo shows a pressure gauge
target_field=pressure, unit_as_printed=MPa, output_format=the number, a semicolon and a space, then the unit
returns 0.35; MPa
